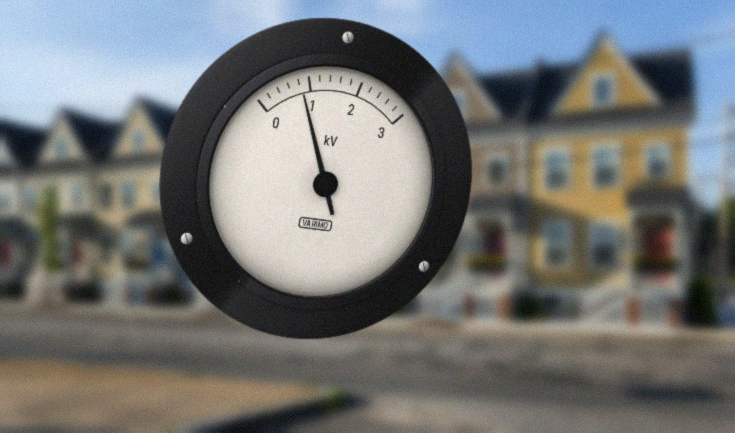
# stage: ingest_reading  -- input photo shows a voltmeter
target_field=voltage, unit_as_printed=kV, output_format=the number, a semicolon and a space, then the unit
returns 0.8; kV
